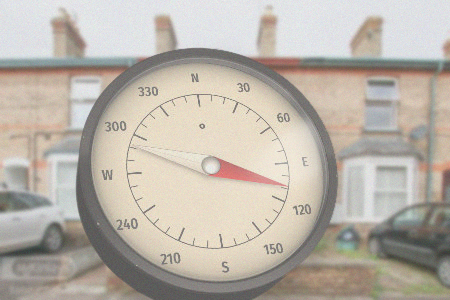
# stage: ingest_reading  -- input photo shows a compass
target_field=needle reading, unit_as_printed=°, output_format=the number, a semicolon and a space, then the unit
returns 110; °
